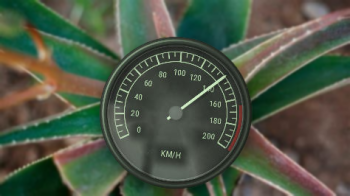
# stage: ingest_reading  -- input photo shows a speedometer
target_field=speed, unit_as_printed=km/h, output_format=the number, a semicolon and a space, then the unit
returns 140; km/h
